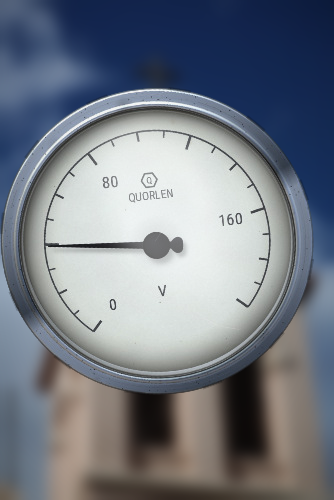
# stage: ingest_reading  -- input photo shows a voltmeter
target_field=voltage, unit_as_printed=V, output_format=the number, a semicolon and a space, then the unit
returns 40; V
